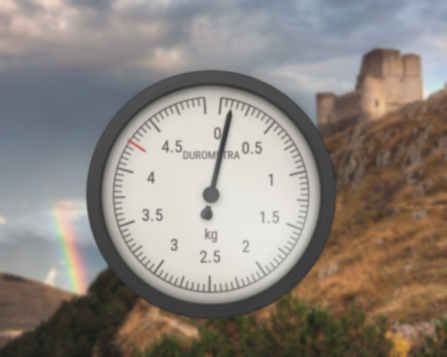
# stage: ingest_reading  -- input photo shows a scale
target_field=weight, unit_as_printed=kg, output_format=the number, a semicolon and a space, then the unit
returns 0.1; kg
